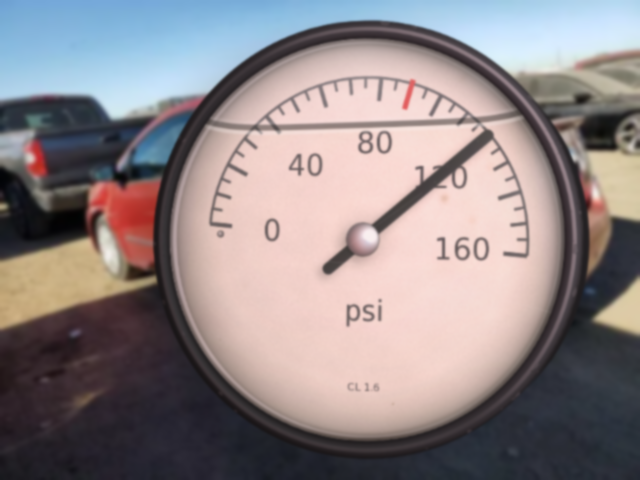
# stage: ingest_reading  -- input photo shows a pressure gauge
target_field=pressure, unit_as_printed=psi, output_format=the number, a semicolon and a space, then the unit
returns 120; psi
